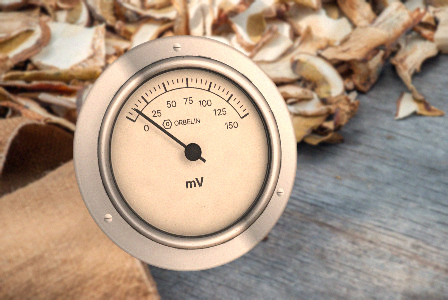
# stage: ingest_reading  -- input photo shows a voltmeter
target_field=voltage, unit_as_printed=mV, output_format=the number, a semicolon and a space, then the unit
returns 10; mV
